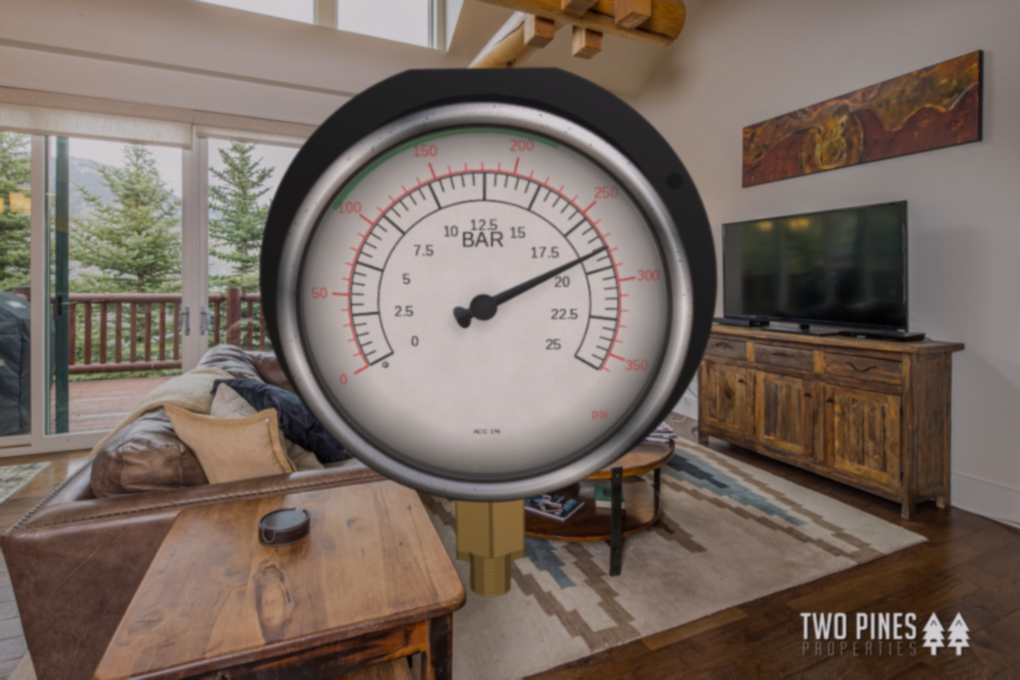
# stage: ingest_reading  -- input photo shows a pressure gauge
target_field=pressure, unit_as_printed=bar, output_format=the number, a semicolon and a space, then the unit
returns 19; bar
